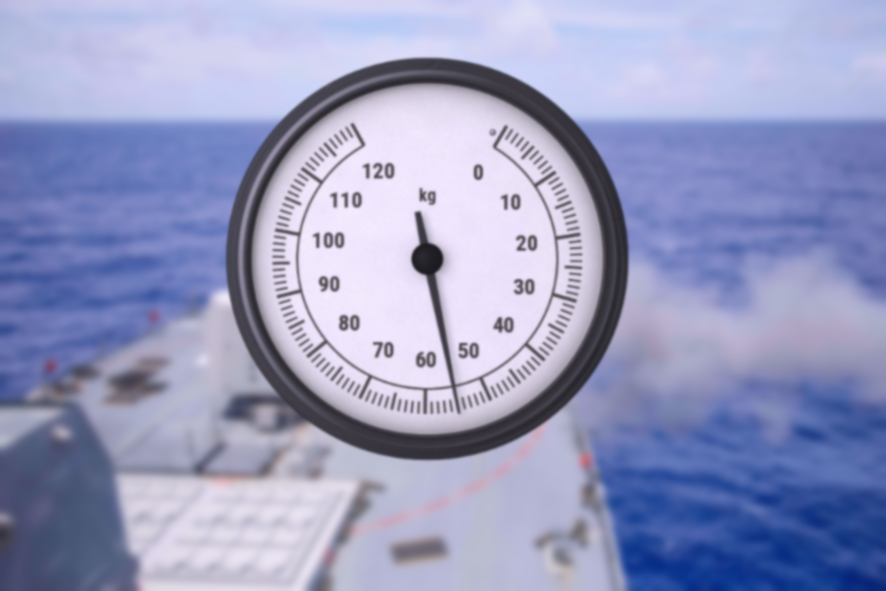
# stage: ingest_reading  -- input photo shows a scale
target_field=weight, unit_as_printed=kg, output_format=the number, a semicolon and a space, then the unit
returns 55; kg
